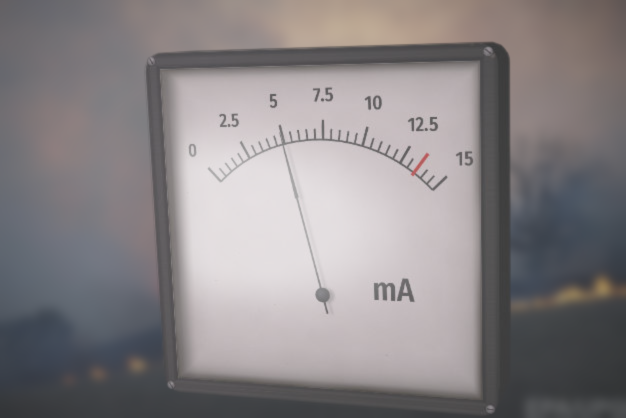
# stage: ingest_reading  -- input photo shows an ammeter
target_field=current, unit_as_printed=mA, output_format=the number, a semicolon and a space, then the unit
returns 5; mA
